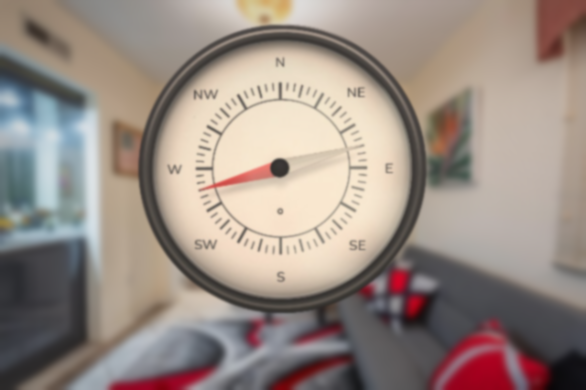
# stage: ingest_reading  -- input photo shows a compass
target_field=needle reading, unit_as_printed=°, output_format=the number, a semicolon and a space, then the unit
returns 255; °
